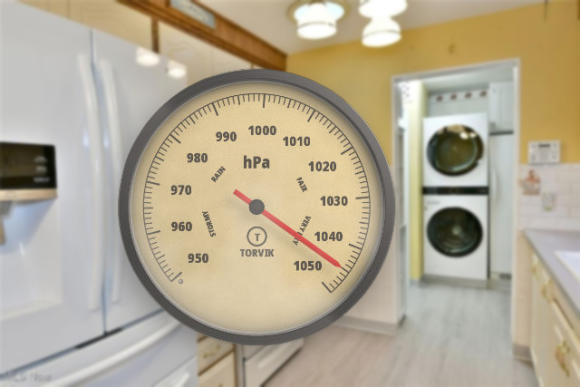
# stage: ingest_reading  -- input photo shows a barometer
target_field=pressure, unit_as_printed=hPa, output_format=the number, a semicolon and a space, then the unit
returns 1045; hPa
